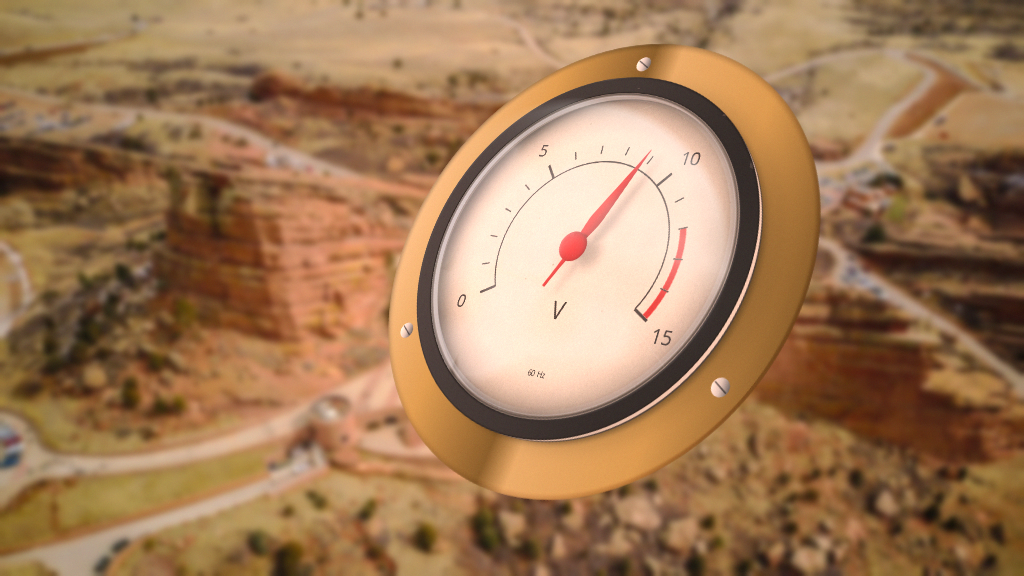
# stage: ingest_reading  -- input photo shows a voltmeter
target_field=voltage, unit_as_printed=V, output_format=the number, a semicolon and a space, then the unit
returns 9; V
